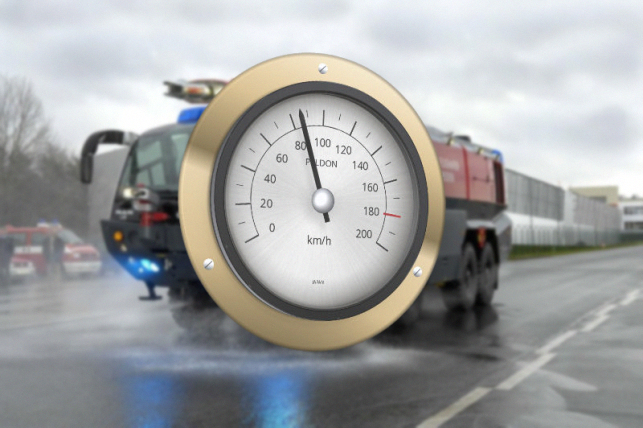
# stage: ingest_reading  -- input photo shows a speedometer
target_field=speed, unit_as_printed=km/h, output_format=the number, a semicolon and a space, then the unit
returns 85; km/h
